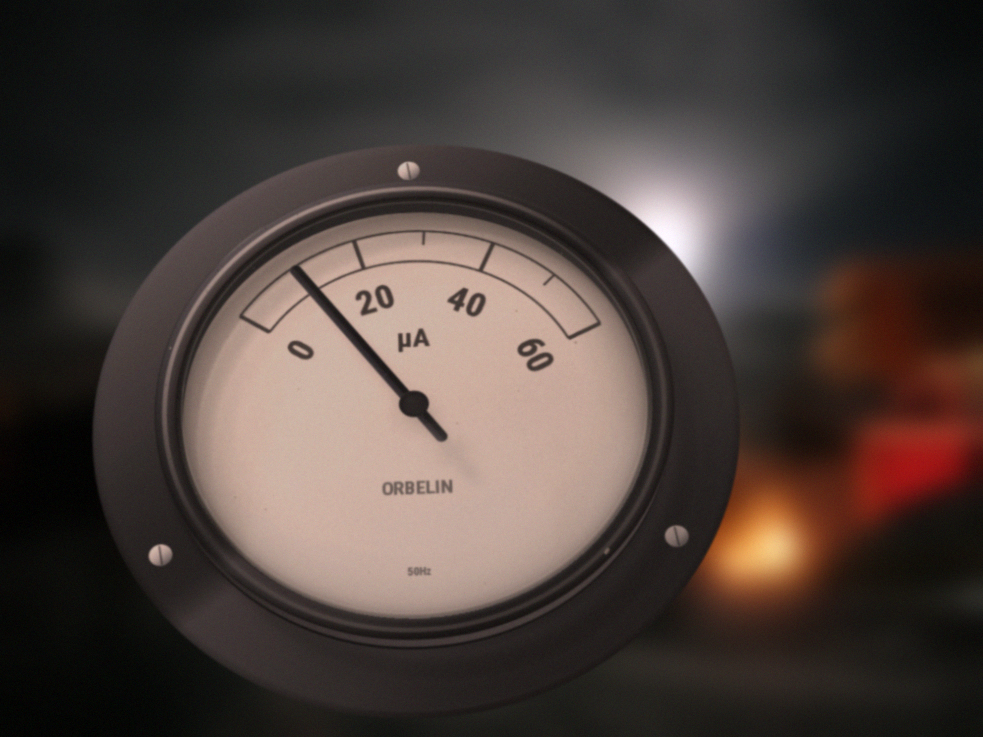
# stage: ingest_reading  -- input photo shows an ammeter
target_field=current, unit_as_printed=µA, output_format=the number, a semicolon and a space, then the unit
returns 10; µA
